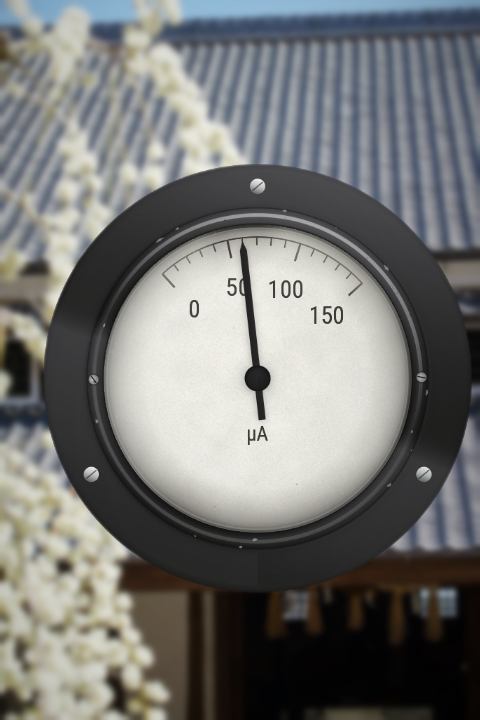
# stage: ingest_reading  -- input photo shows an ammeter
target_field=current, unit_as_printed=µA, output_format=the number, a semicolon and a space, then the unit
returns 60; µA
